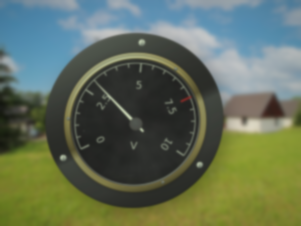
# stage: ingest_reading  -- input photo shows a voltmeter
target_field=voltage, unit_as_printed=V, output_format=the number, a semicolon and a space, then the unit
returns 3; V
